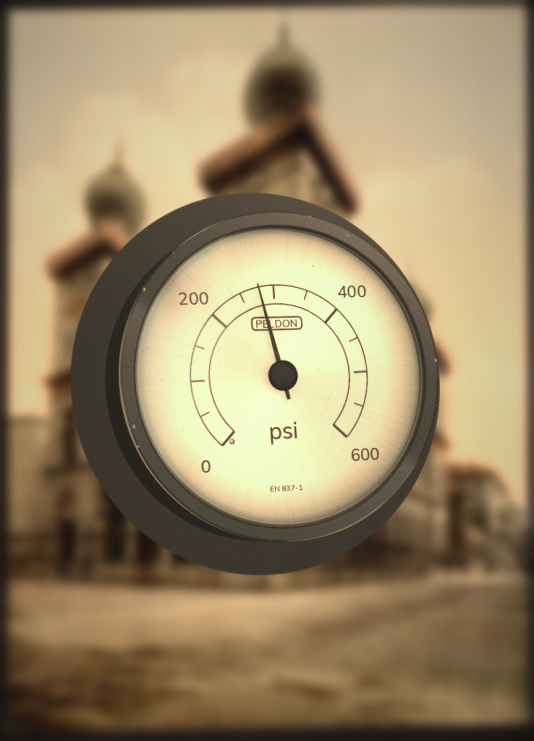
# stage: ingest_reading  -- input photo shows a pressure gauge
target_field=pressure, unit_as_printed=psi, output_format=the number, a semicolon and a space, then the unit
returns 275; psi
